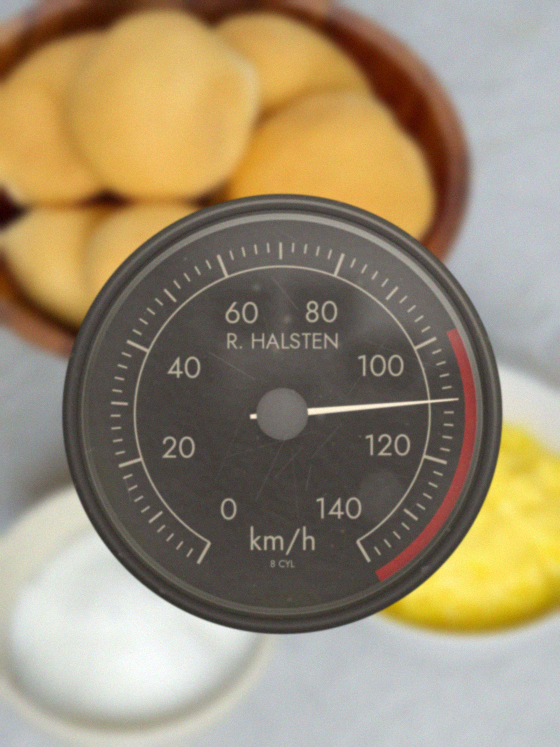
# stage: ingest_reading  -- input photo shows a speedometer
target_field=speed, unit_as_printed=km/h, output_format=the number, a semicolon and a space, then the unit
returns 110; km/h
